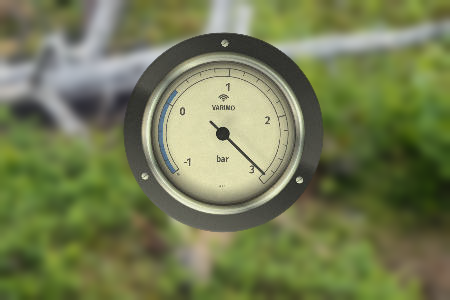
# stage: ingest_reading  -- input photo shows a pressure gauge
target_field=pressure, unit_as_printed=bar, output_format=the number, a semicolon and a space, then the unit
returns 2.9; bar
